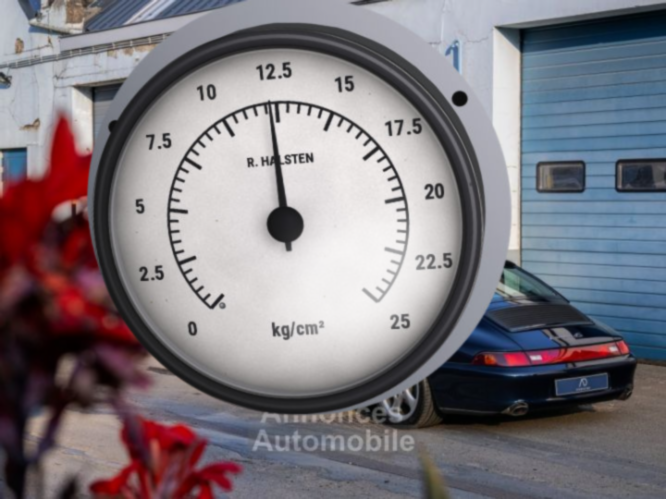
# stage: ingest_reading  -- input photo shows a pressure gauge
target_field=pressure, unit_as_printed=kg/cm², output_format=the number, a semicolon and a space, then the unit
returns 12.25; kg/cm²
